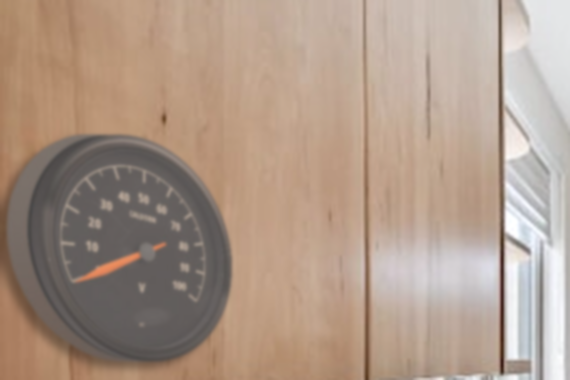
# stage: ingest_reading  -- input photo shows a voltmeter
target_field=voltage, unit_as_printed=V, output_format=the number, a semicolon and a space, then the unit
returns 0; V
